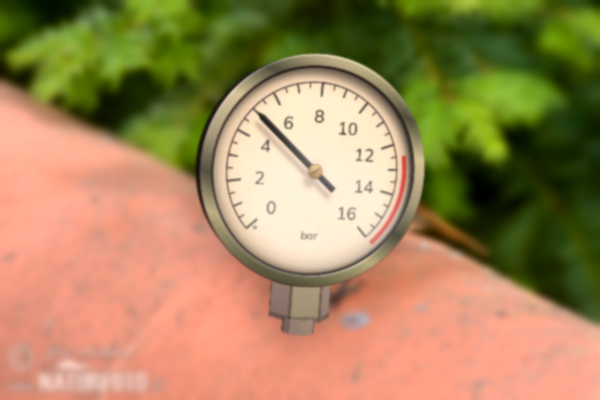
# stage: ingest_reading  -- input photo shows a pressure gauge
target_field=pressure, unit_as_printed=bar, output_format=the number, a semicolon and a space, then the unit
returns 5; bar
